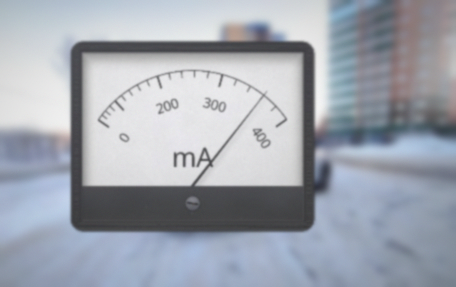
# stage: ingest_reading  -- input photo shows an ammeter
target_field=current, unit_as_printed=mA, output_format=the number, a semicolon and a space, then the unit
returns 360; mA
